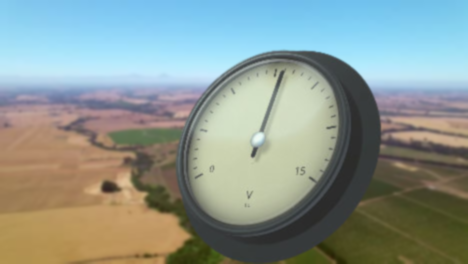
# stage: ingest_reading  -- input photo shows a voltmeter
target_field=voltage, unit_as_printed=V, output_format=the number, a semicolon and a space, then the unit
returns 8; V
